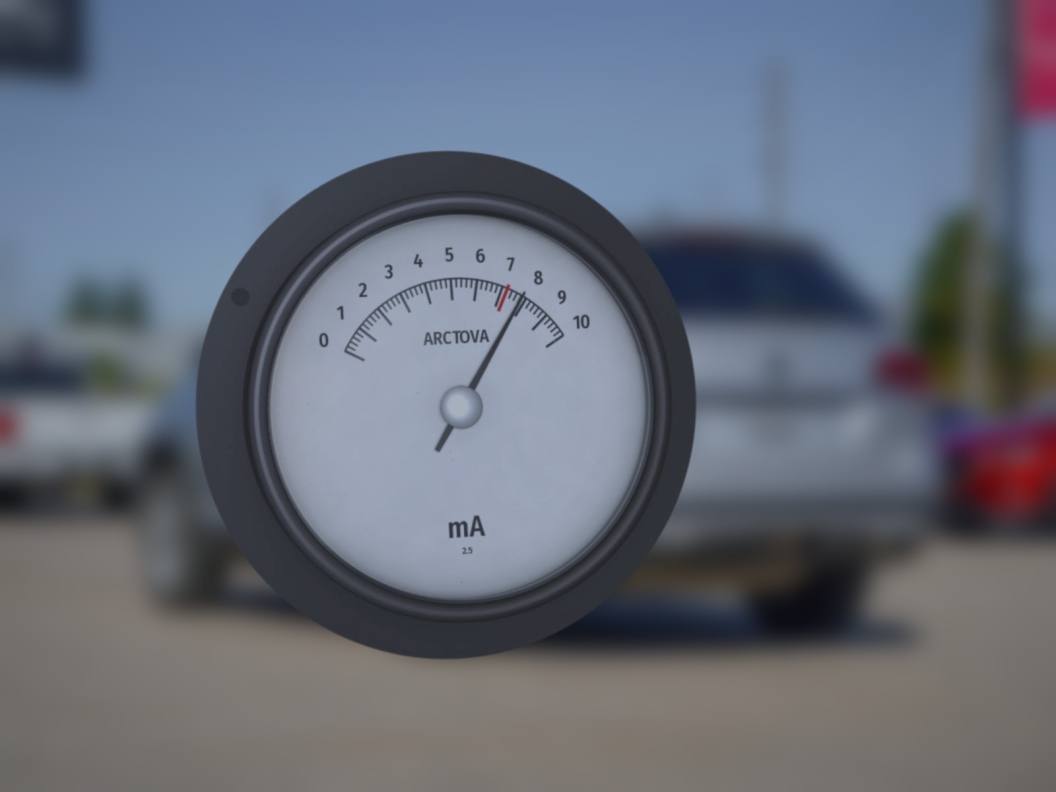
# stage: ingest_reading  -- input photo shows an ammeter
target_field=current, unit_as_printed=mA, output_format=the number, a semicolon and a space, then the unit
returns 7.8; mA
